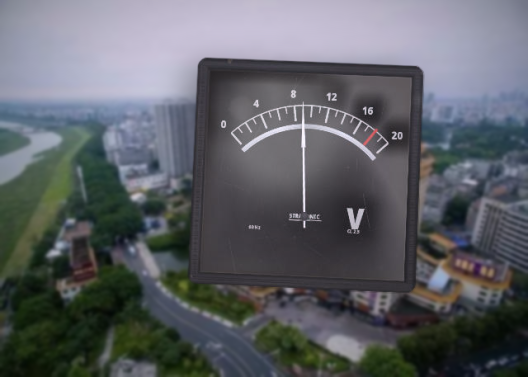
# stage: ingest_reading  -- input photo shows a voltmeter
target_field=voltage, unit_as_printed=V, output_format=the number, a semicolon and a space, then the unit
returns 9; V
